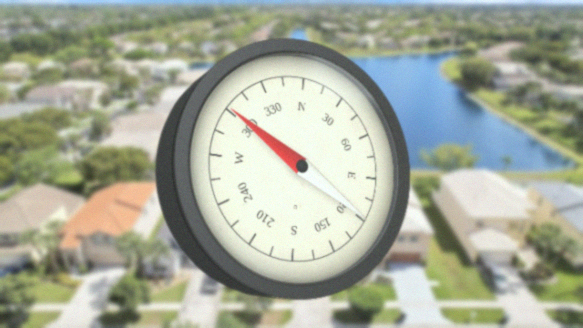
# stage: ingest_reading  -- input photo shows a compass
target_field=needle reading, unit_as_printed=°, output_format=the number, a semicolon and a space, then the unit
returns 300; °
